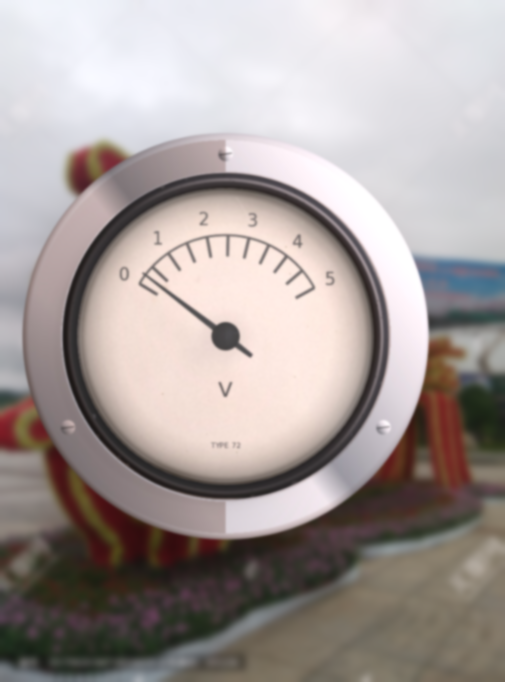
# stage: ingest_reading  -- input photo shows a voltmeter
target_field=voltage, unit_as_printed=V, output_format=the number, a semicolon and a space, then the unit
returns 0.25; V
